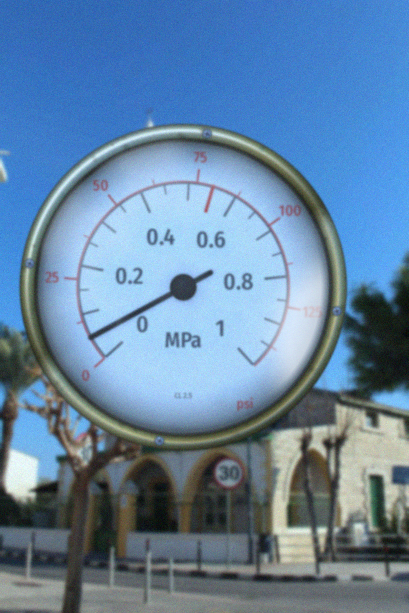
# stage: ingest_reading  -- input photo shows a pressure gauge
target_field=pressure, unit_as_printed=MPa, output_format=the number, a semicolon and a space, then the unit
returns 0.05; MPa
